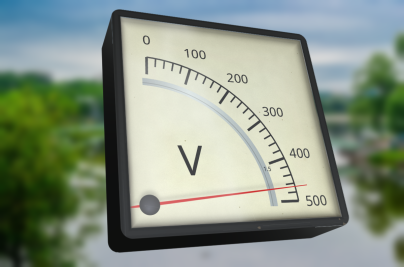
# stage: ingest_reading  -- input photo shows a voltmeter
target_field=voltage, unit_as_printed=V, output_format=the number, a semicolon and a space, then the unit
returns 470; V
